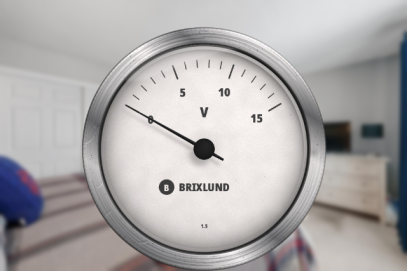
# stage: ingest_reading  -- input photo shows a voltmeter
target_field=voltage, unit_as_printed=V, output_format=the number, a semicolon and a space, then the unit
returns 0; V
